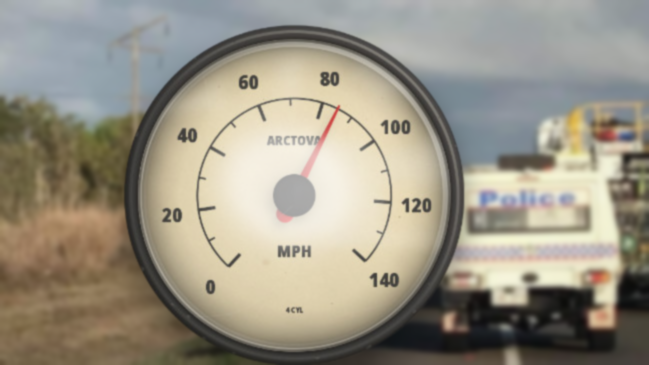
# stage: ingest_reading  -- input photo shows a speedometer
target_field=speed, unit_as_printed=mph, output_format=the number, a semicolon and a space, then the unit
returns 85; mph
